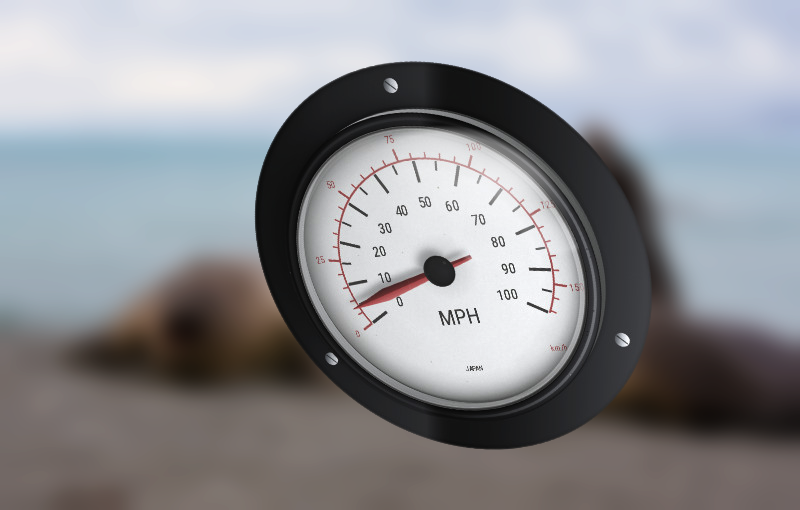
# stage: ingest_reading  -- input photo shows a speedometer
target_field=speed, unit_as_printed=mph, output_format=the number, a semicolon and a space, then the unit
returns 5; mph
